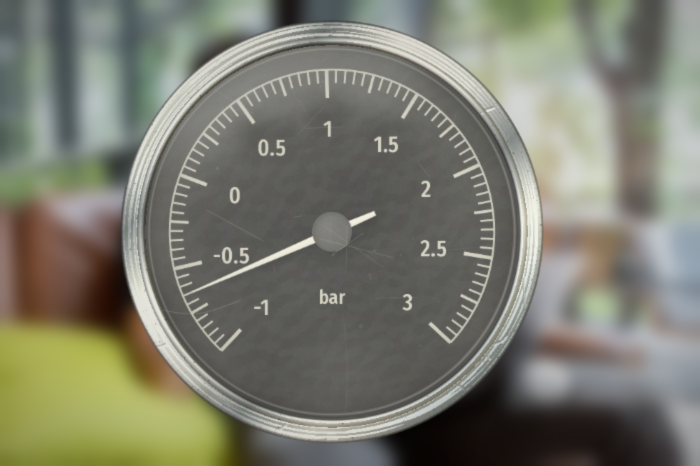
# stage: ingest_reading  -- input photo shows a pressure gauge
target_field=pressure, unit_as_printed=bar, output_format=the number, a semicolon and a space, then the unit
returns -0.65; bar
